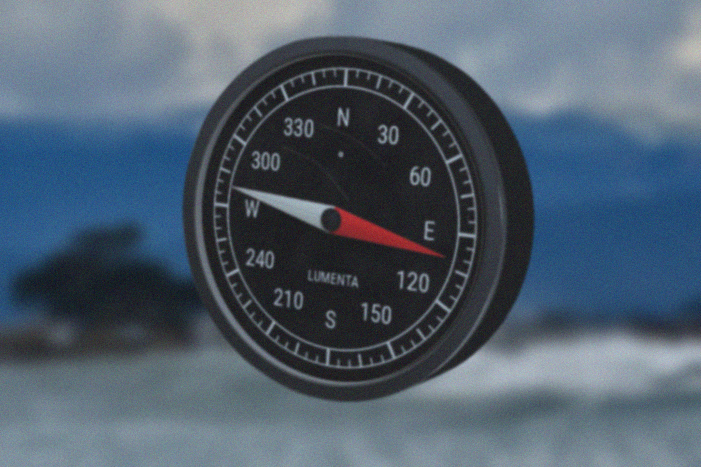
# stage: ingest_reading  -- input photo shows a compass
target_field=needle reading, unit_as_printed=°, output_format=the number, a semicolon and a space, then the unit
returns 100; °
